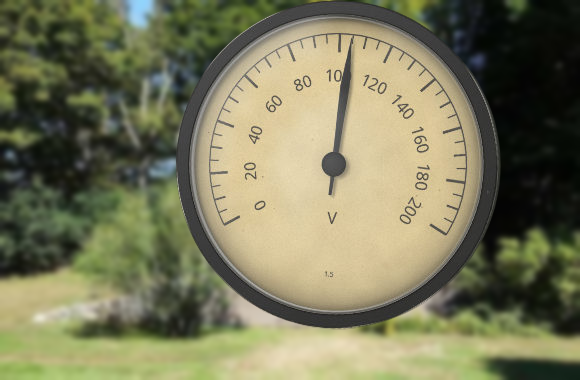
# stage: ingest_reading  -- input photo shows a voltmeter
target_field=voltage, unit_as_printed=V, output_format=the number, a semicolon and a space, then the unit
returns 105; V
